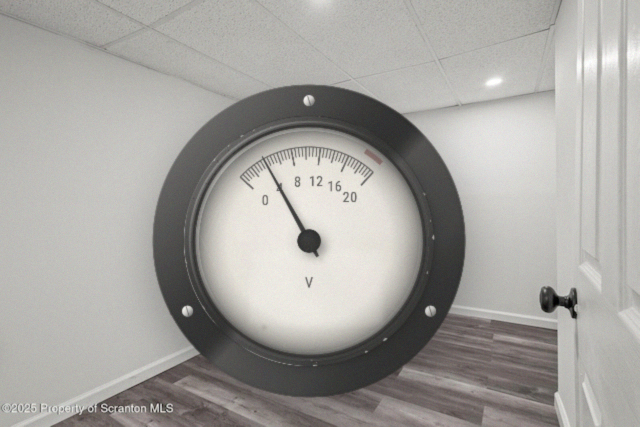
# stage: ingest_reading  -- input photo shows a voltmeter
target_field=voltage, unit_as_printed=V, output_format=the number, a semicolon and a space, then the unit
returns 4; V
